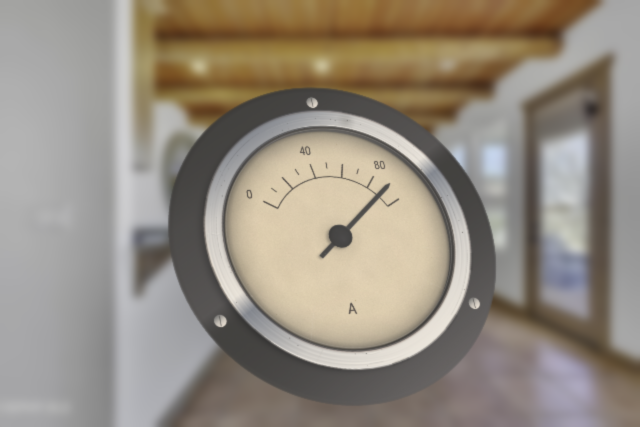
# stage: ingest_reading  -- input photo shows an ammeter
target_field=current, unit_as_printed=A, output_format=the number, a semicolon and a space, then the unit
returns 90; A
